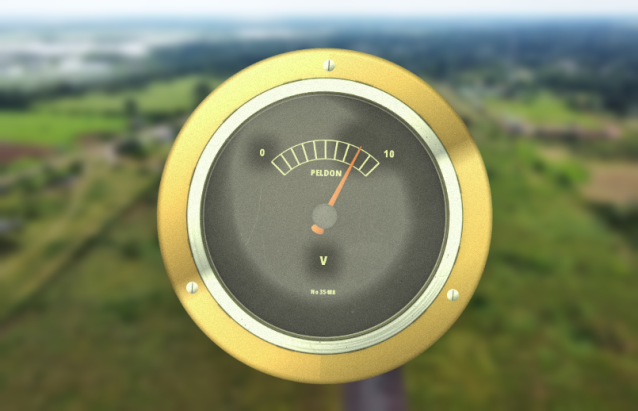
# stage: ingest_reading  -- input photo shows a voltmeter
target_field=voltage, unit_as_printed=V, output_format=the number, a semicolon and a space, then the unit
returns 8; V
